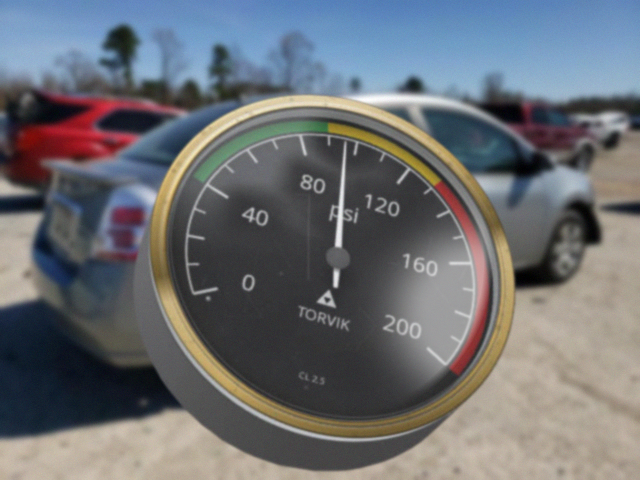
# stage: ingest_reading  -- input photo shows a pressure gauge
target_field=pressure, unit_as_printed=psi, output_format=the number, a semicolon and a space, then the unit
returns 95; psi
